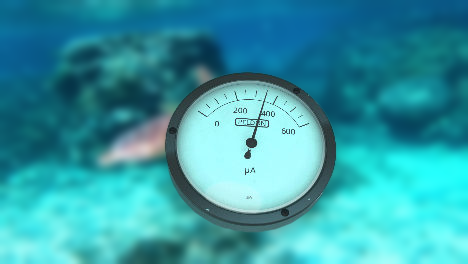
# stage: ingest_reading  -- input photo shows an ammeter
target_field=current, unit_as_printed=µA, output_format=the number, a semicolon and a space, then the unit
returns 350; µA
